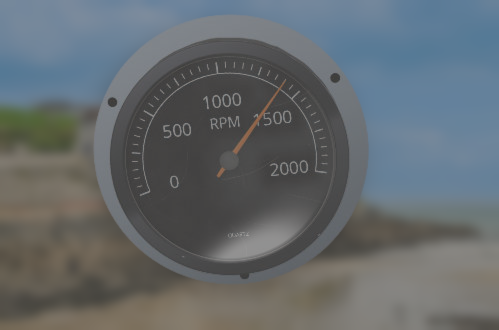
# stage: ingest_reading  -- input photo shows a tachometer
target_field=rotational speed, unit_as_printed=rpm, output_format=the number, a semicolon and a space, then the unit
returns 1400; rpm
